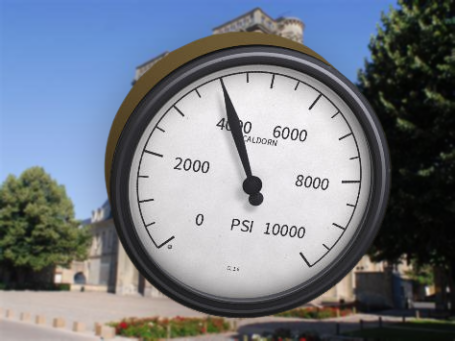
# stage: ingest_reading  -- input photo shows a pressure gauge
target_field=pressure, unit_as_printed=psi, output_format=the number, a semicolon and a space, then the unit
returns 4000; psi
